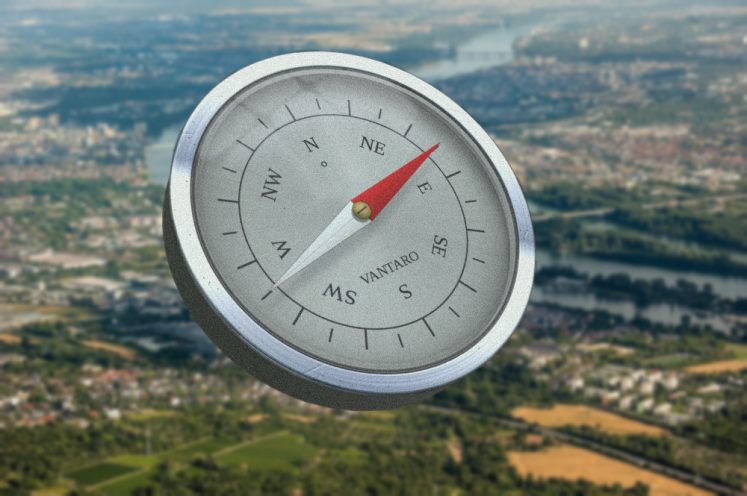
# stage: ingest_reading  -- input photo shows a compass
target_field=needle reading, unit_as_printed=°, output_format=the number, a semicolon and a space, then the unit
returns 75; °
